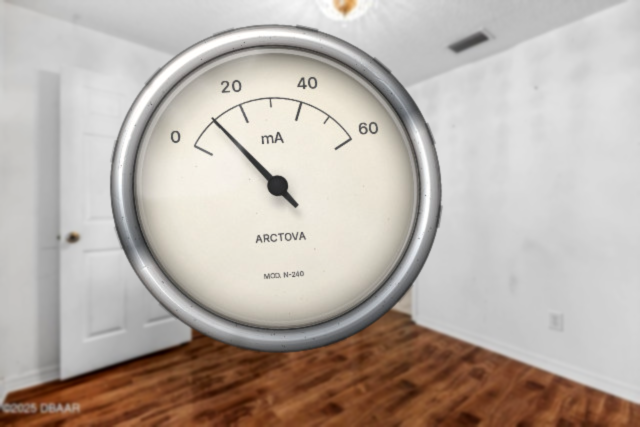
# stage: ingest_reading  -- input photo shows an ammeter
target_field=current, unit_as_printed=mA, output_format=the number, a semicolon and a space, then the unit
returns 10; mA
